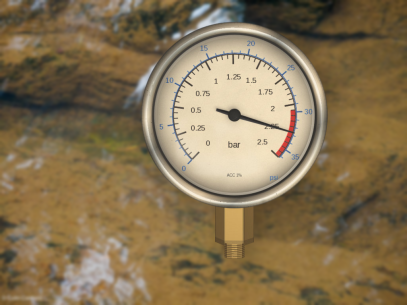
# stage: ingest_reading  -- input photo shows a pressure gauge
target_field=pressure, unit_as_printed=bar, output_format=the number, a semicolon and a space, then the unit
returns 2.25; bar
